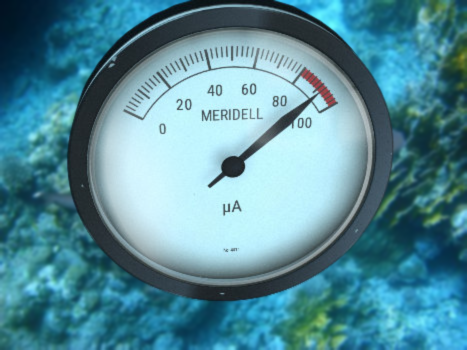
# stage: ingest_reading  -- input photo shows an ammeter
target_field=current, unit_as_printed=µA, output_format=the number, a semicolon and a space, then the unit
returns 90; µA
